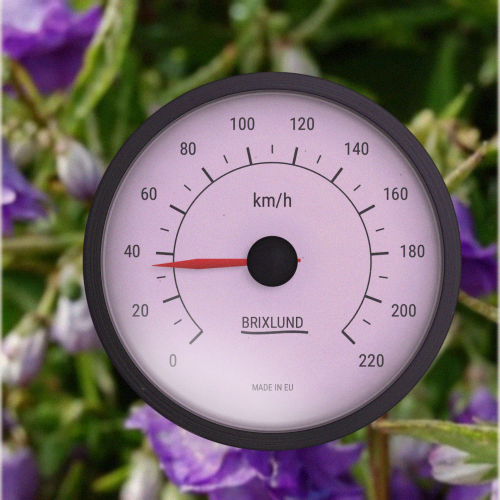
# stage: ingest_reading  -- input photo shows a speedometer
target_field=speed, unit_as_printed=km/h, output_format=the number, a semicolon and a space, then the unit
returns 35; km/h
